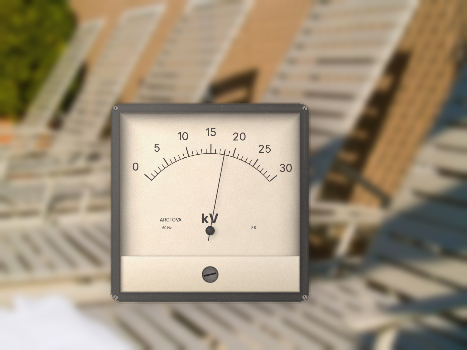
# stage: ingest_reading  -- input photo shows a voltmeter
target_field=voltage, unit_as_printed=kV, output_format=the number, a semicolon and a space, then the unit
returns 18; kV
